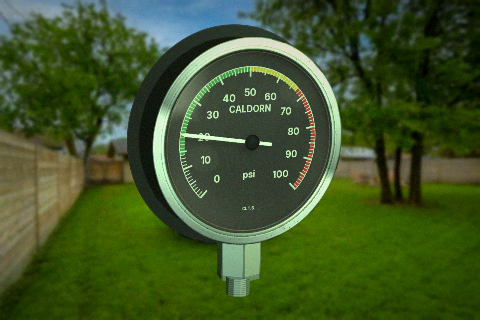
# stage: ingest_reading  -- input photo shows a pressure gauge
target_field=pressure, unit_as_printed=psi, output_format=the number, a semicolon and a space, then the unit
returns 20; psi
